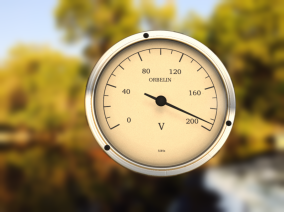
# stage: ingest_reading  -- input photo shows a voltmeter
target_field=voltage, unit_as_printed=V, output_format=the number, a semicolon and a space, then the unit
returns 195; V
